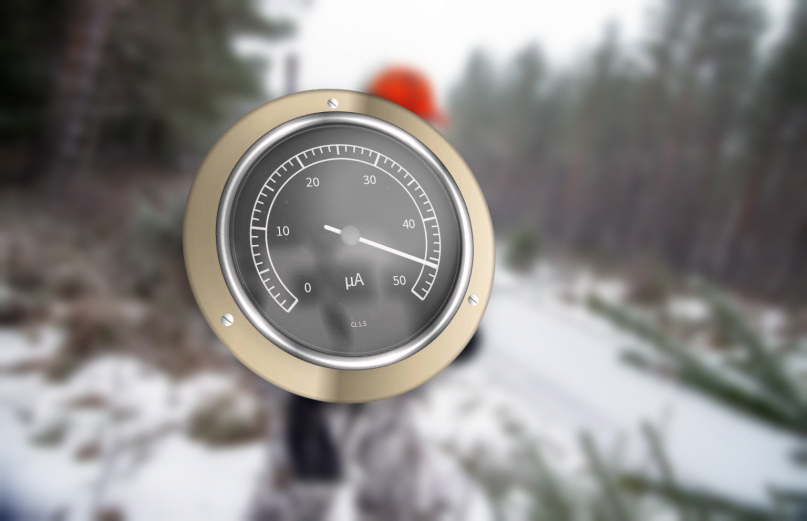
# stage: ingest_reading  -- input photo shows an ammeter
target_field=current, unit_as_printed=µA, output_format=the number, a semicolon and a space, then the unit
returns 46; µA
